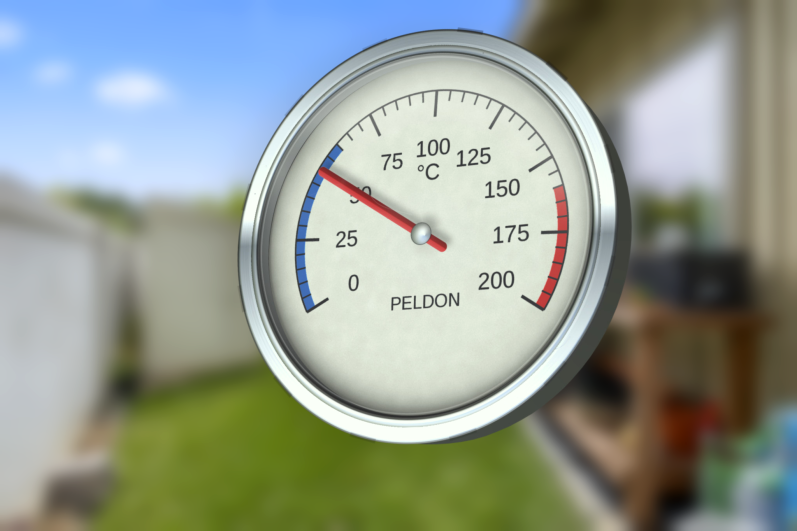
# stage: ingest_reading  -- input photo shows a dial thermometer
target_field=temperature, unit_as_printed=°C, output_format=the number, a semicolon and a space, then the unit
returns 50; °C
